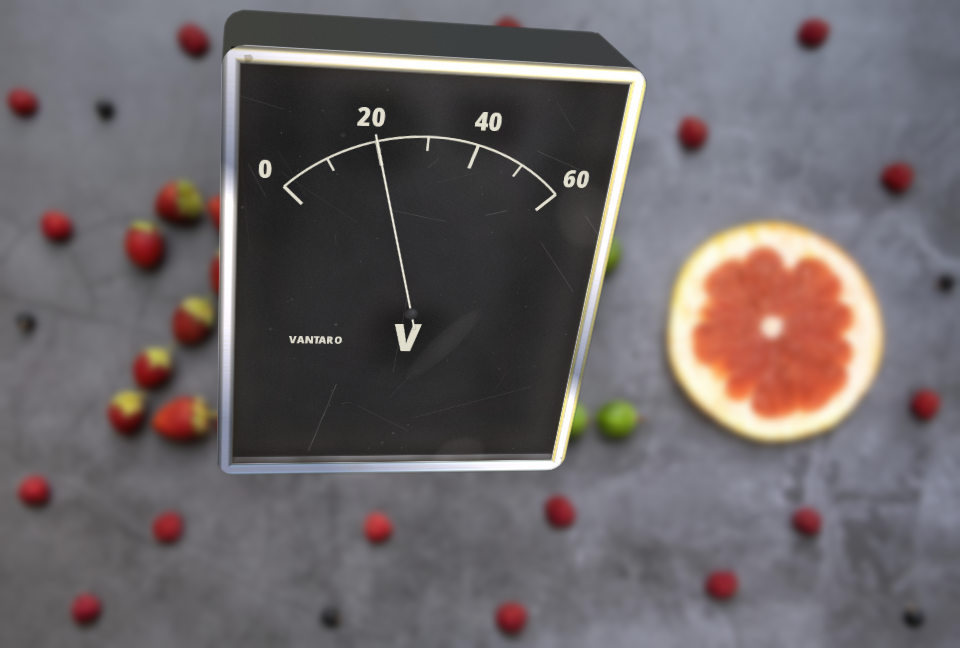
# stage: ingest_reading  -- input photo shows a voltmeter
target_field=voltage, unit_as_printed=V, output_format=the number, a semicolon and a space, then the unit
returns 20; V
